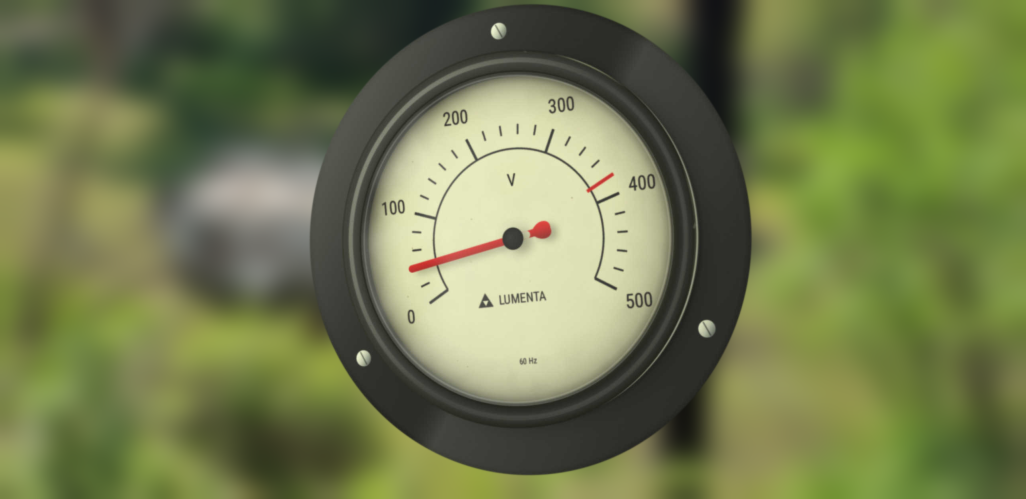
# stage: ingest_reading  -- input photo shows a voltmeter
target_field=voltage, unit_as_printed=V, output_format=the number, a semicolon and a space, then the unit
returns 40; V
